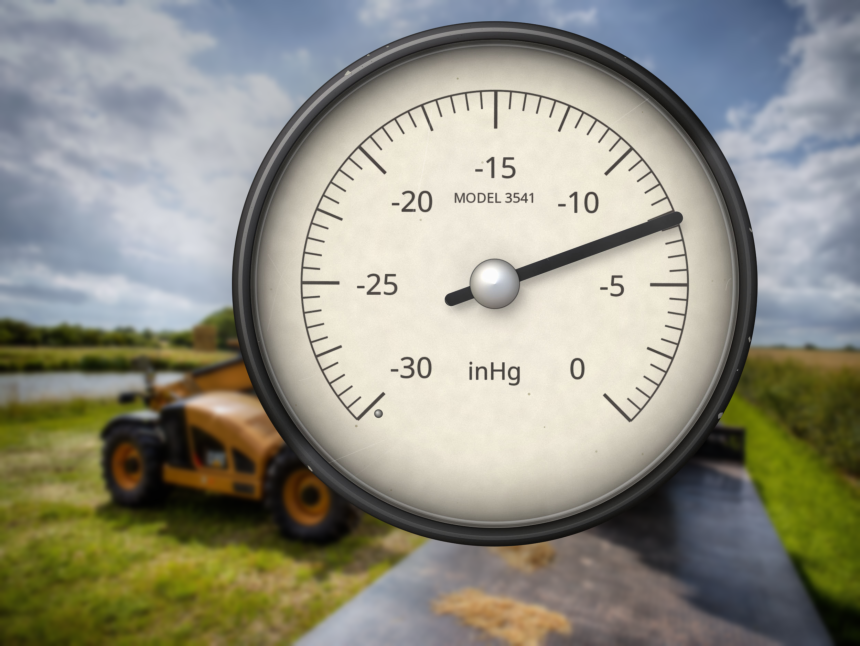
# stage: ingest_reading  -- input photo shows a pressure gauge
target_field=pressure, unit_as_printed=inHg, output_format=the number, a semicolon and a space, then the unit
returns -7.25; inHg
